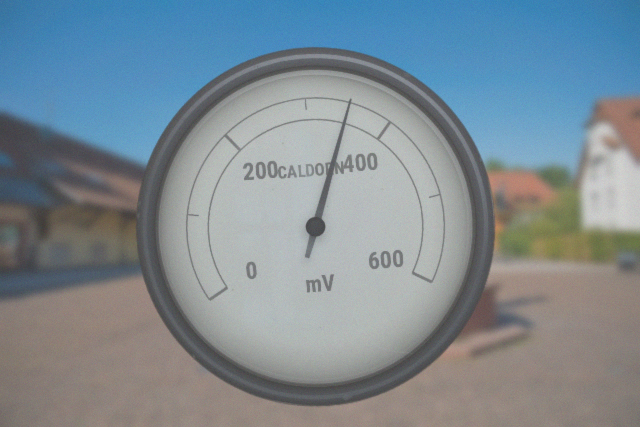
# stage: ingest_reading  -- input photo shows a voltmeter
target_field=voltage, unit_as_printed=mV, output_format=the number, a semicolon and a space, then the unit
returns 350; mV
